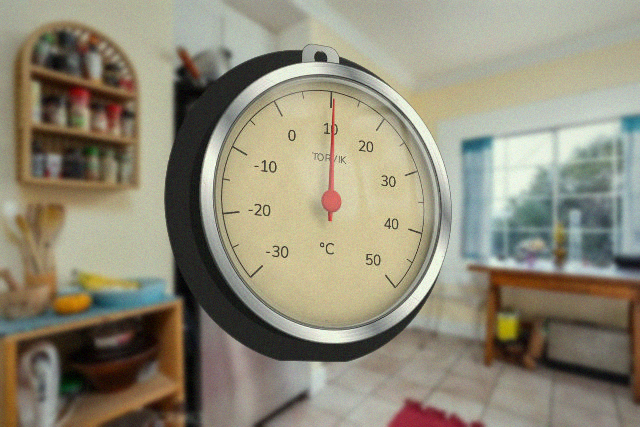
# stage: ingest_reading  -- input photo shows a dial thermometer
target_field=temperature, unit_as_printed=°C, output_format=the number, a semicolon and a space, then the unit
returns 10; °C
